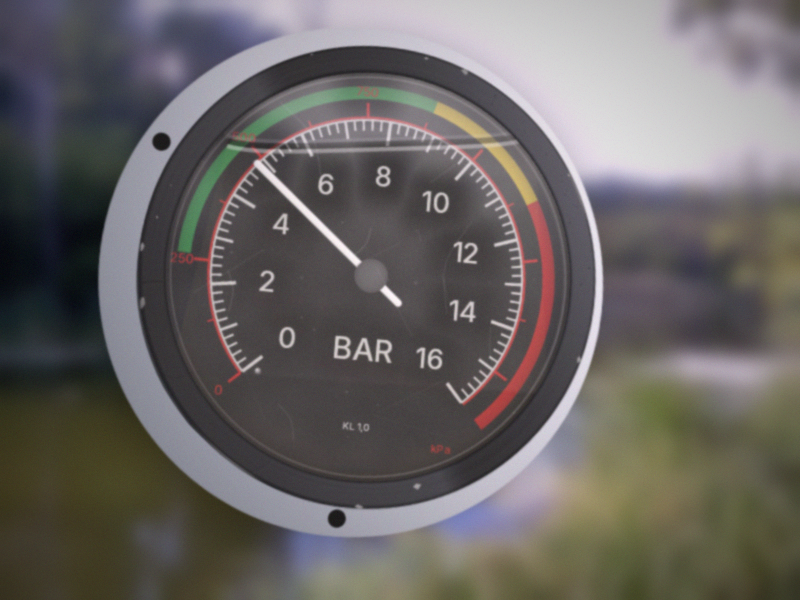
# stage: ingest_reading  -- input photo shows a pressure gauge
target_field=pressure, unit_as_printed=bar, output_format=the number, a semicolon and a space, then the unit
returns 4.8; bar
